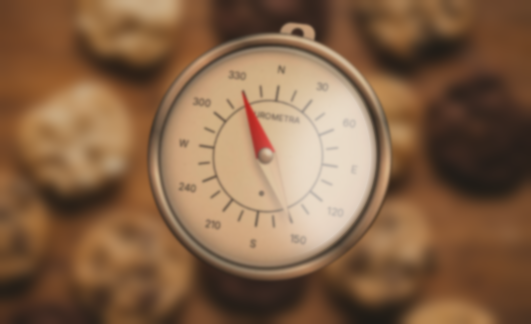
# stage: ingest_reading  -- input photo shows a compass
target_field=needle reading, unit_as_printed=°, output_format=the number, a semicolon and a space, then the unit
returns 330; °
